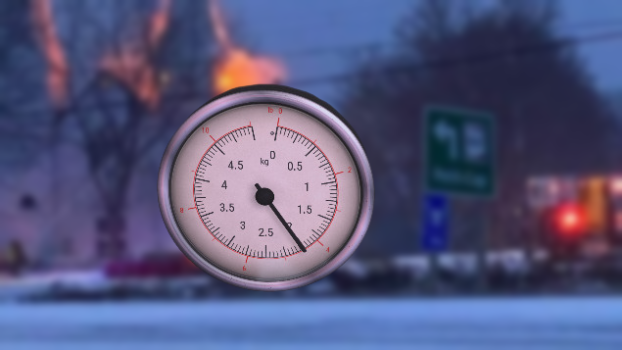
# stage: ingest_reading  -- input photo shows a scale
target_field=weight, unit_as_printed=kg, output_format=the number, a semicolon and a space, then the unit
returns 2; kg
